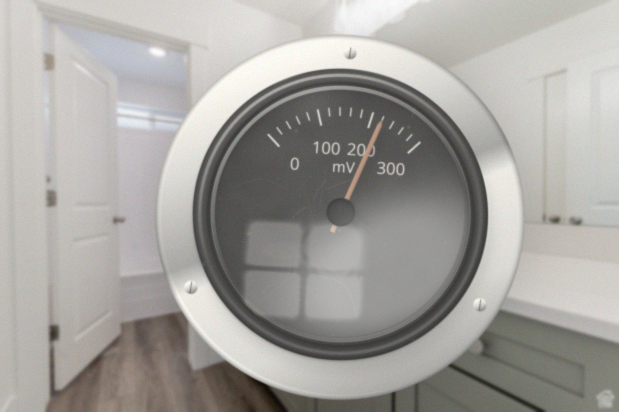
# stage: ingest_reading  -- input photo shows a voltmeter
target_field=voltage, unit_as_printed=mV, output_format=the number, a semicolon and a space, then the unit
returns 220; mV
